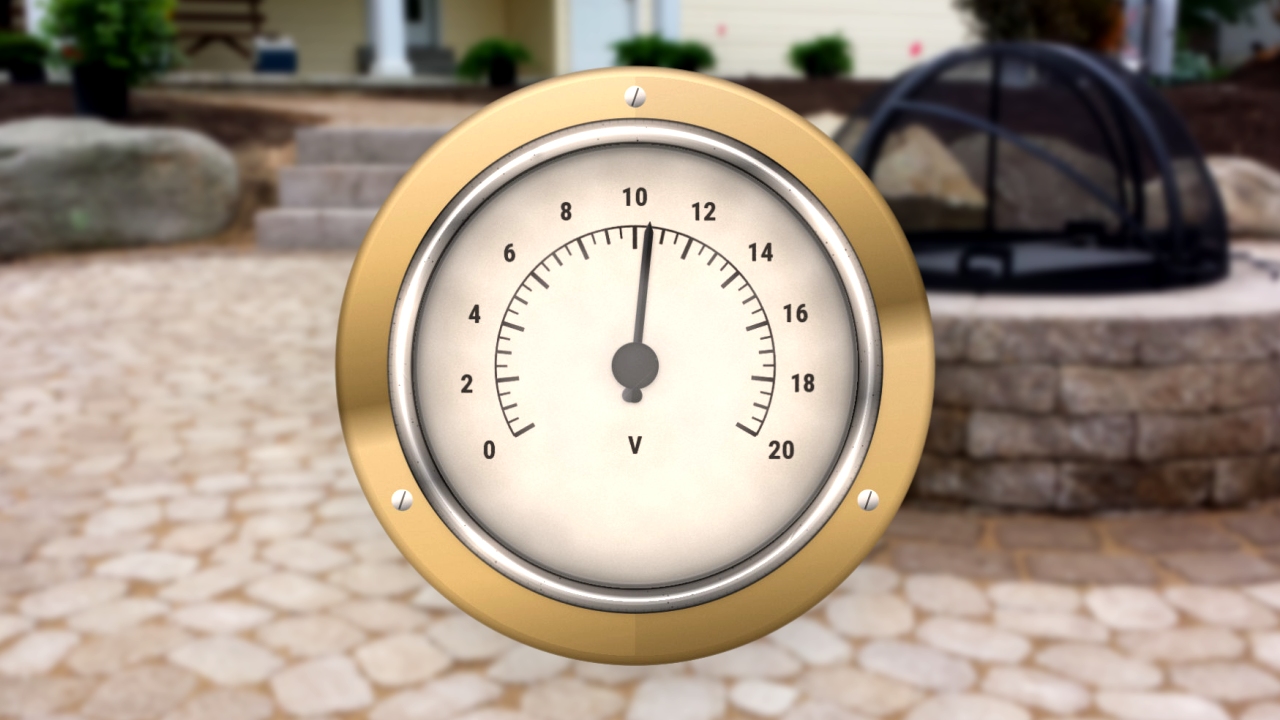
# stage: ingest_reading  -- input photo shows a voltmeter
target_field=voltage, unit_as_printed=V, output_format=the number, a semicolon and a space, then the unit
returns 10.5; V
